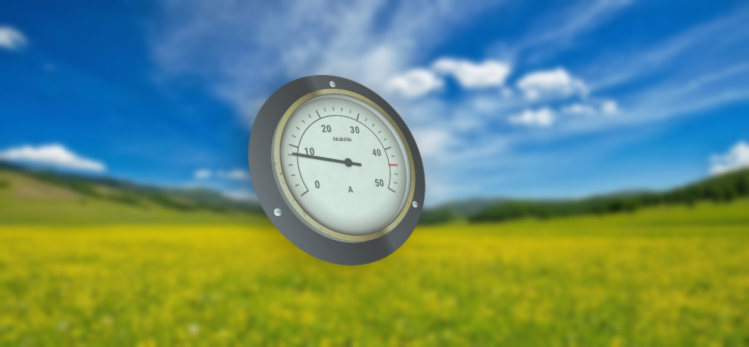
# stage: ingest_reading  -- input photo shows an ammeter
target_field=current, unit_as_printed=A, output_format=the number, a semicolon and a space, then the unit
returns 8; A
